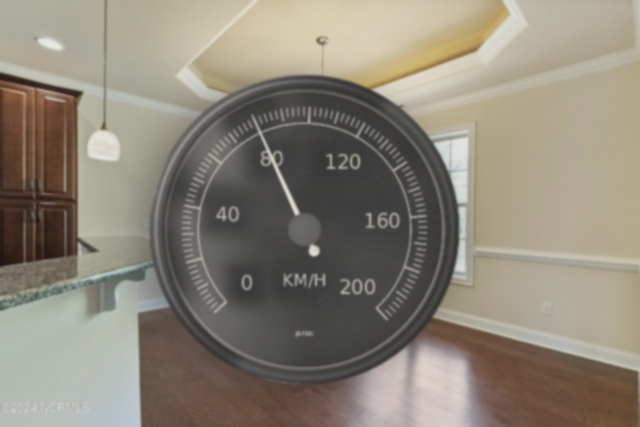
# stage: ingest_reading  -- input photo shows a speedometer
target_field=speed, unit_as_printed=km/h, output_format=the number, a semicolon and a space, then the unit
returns 80; km/h
